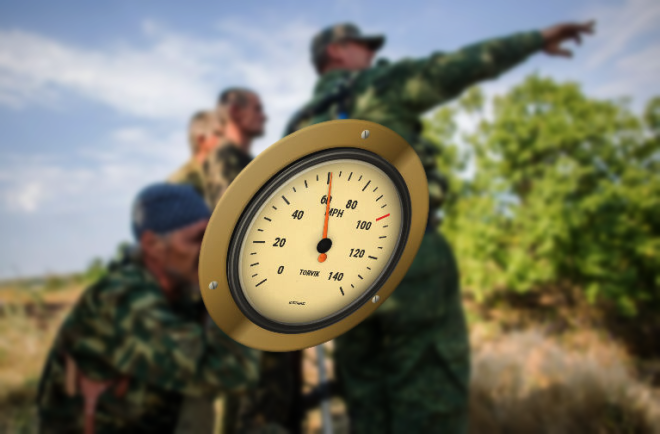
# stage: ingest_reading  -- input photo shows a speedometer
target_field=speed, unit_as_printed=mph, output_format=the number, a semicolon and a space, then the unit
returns 60; mph
